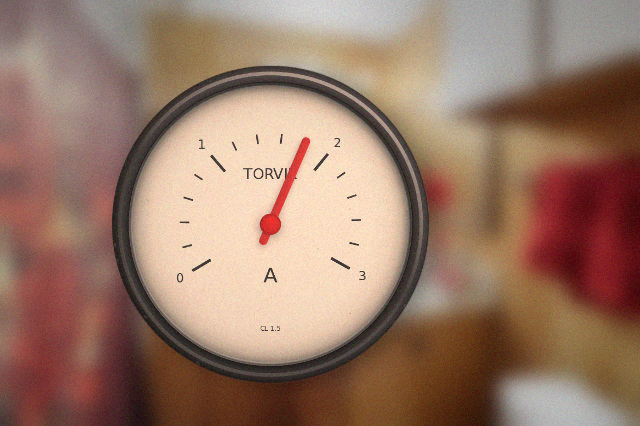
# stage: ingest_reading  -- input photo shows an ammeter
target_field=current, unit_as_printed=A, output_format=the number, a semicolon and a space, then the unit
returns 1.8; A
